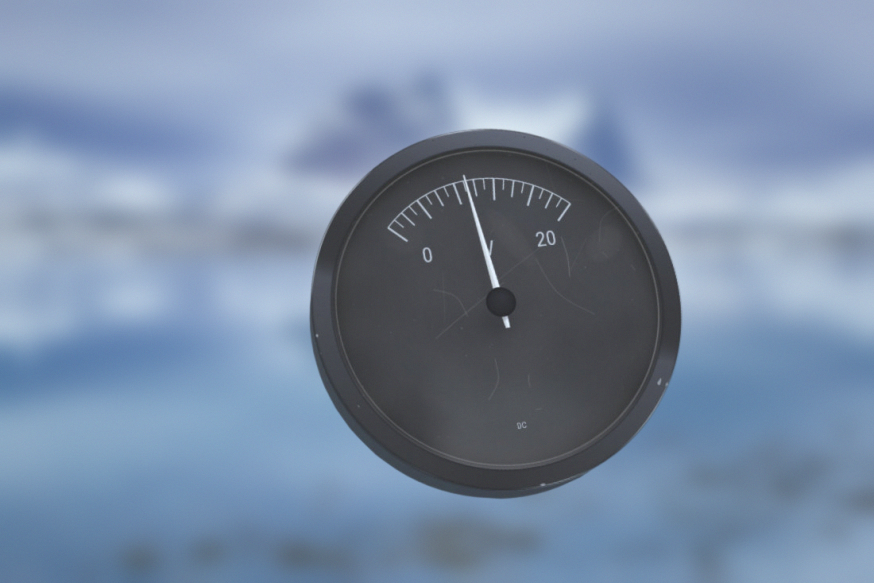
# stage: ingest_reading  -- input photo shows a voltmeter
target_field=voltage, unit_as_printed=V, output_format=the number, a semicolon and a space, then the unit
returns 9; V
